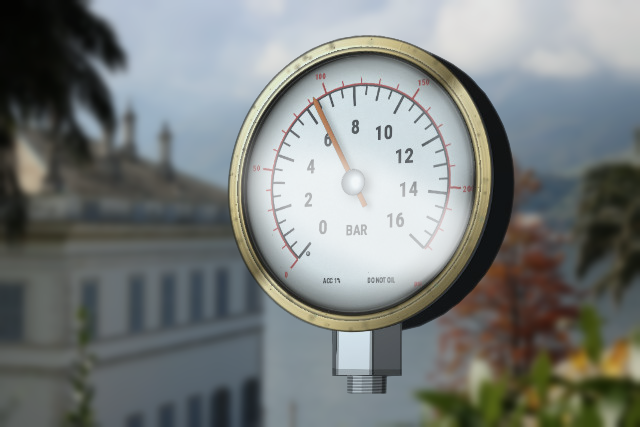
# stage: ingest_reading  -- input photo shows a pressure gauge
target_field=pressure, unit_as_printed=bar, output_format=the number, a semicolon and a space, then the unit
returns 6.5; bar
